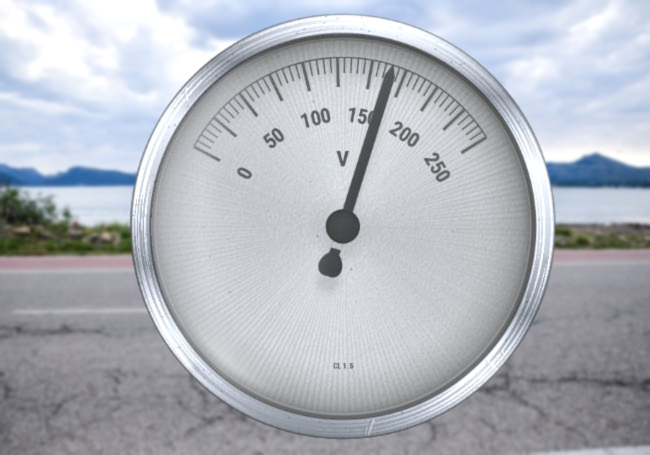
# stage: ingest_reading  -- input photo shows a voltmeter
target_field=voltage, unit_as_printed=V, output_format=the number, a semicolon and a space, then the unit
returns 165; V
